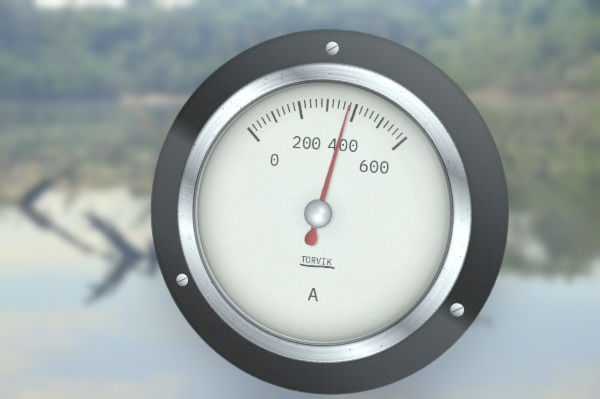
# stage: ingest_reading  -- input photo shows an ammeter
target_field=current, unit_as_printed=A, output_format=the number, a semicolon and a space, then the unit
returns 380; A
